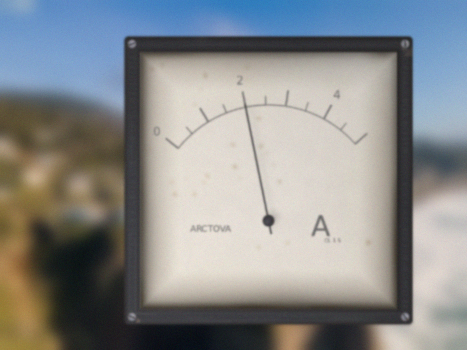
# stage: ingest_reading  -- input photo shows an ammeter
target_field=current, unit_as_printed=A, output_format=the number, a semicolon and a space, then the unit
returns 2; A
